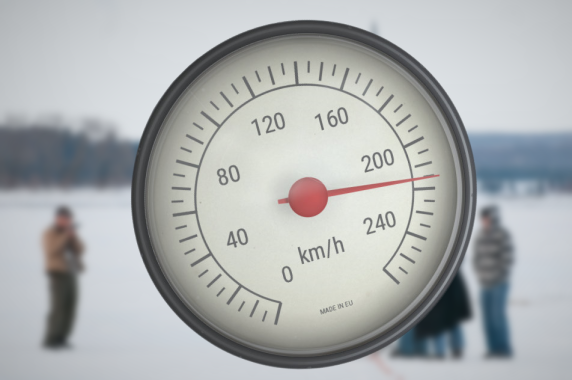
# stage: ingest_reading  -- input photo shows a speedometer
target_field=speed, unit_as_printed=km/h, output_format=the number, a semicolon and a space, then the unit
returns 215; km/h
